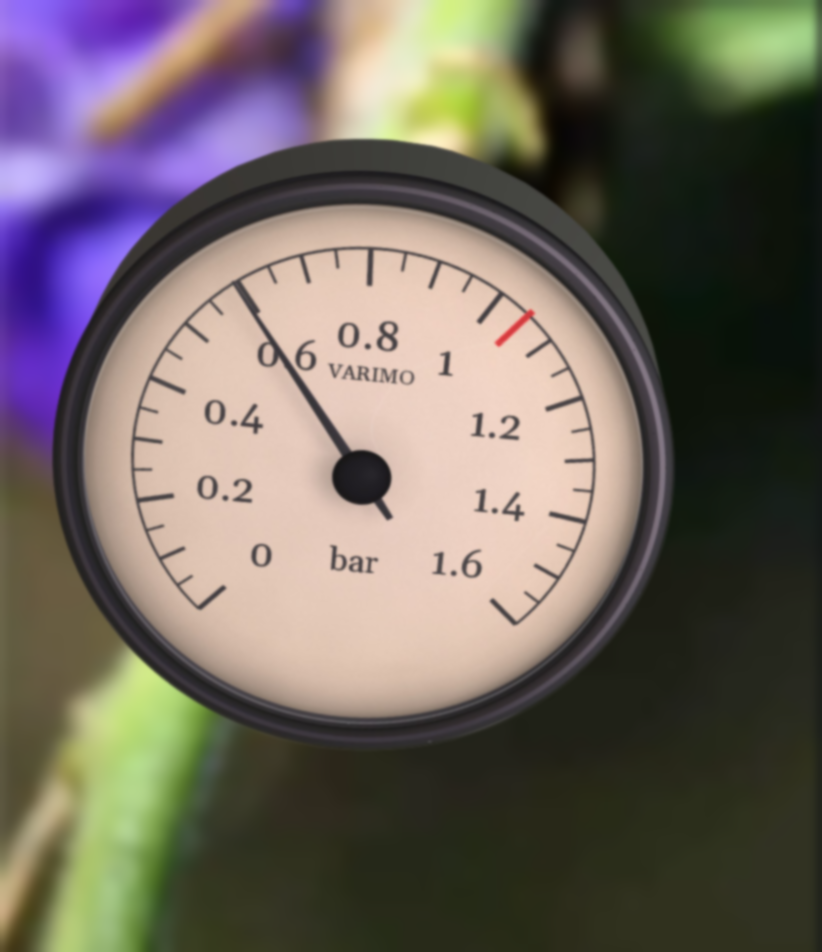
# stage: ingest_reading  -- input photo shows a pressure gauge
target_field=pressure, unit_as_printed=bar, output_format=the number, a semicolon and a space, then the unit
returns 0.6; bar
